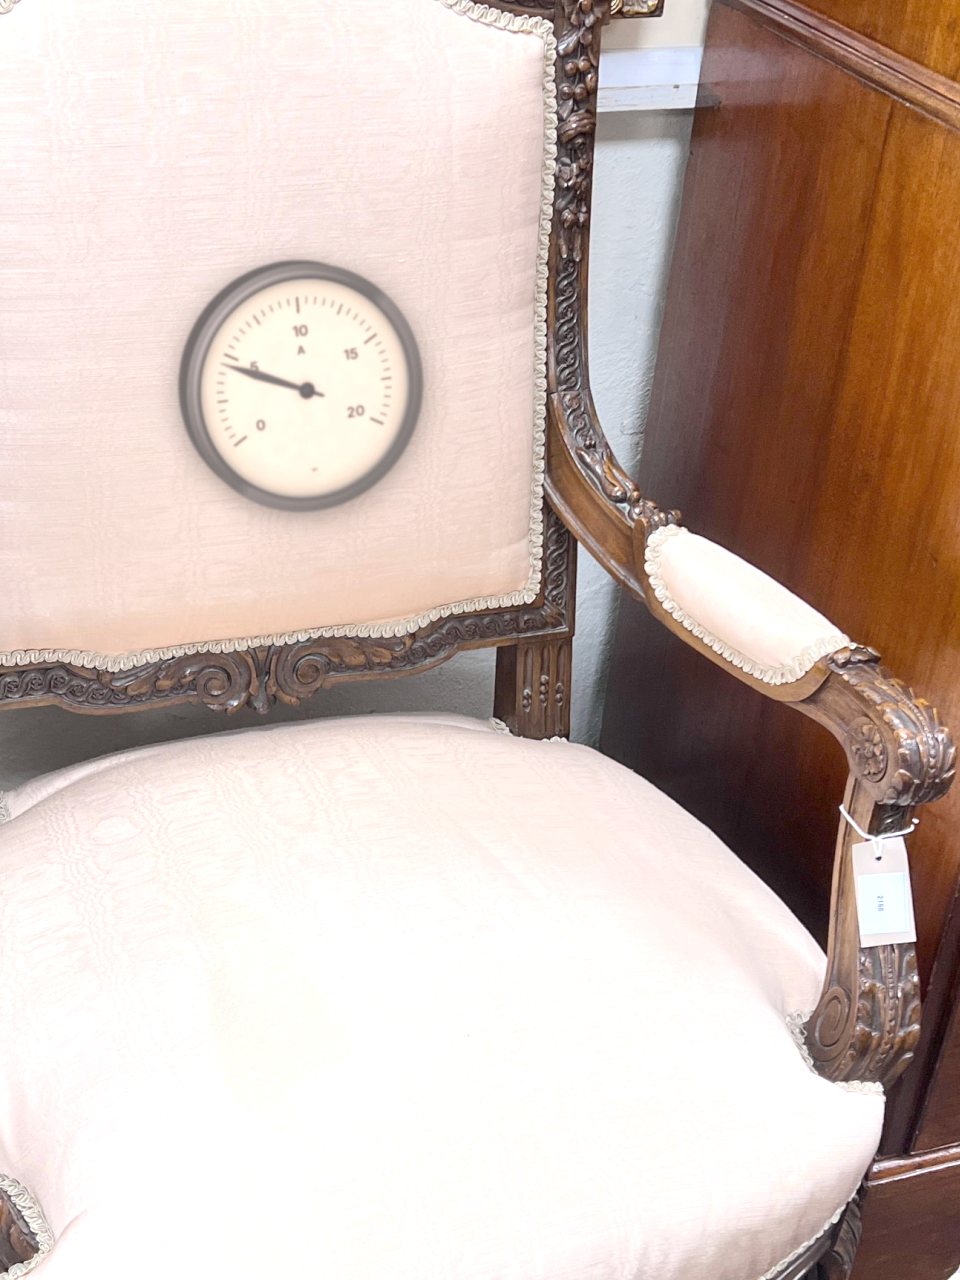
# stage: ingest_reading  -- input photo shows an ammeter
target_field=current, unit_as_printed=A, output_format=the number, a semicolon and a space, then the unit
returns 4.5; A
